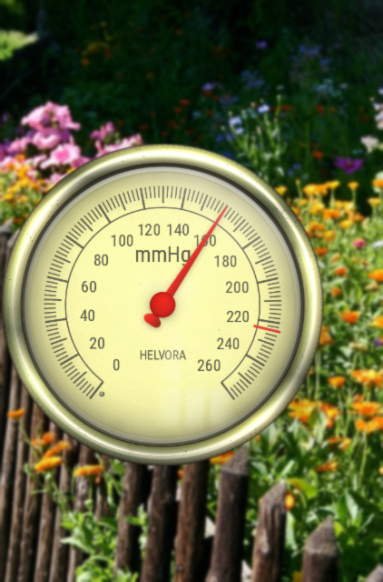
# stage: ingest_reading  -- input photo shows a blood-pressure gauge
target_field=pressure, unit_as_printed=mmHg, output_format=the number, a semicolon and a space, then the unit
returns 160; mmHg
